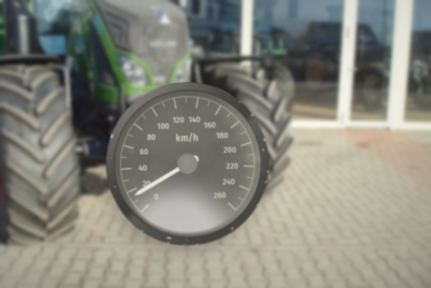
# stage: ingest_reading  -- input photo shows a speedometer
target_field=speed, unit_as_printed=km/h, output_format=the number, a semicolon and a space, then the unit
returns 15; km/h
